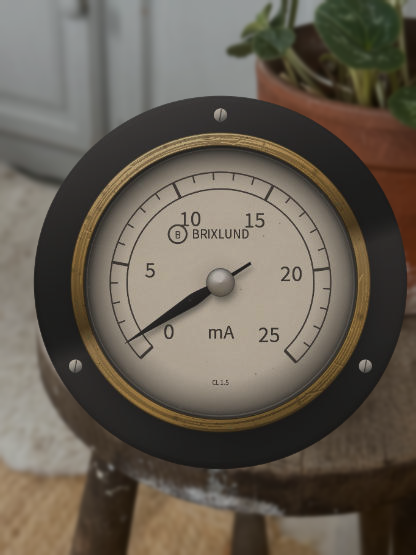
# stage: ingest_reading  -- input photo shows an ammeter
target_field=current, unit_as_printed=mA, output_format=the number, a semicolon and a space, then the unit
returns 1; mA
